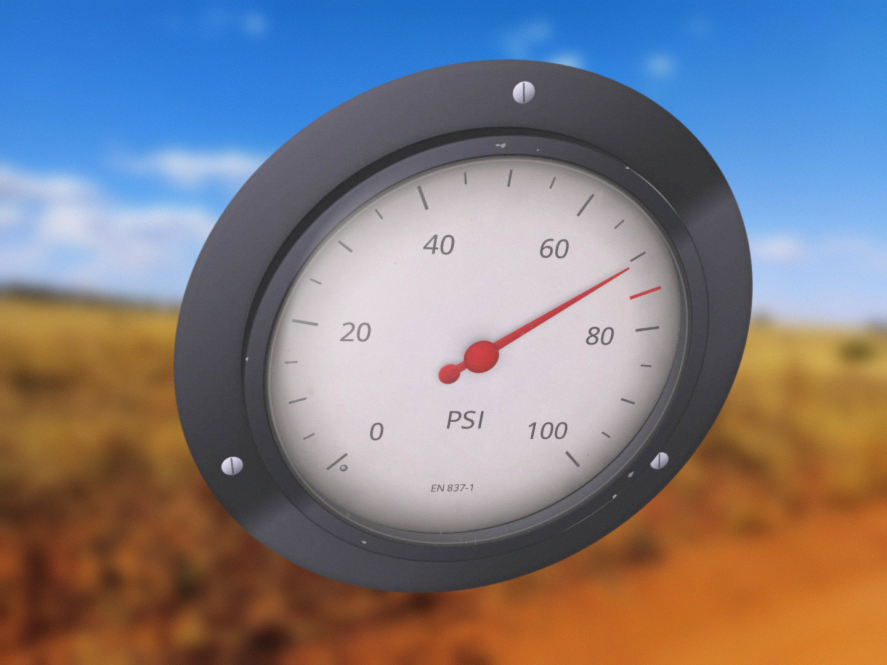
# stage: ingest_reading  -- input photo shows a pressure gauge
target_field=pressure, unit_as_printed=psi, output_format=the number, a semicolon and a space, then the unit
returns 70; psi
